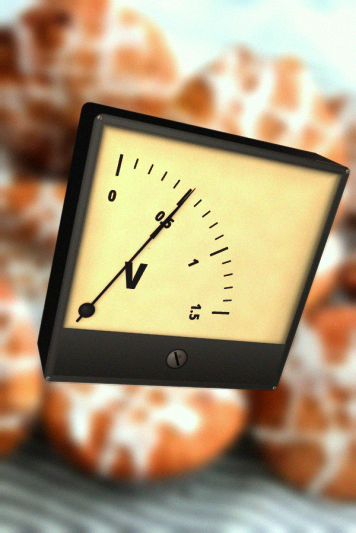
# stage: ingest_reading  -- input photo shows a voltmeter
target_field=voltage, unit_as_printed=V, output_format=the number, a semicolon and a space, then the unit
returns 0.5; V
